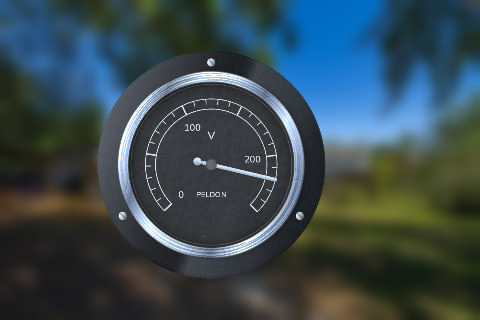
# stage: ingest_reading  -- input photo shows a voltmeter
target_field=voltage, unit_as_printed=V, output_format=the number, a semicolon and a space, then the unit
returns 220; V
